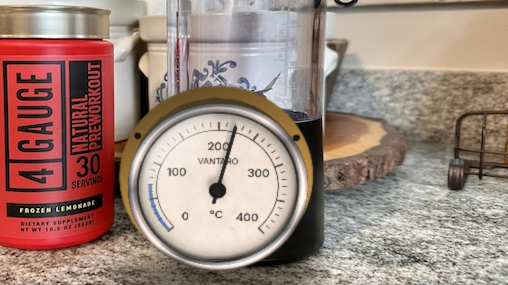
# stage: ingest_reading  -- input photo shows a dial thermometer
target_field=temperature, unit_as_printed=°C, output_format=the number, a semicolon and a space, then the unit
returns 220; °C
